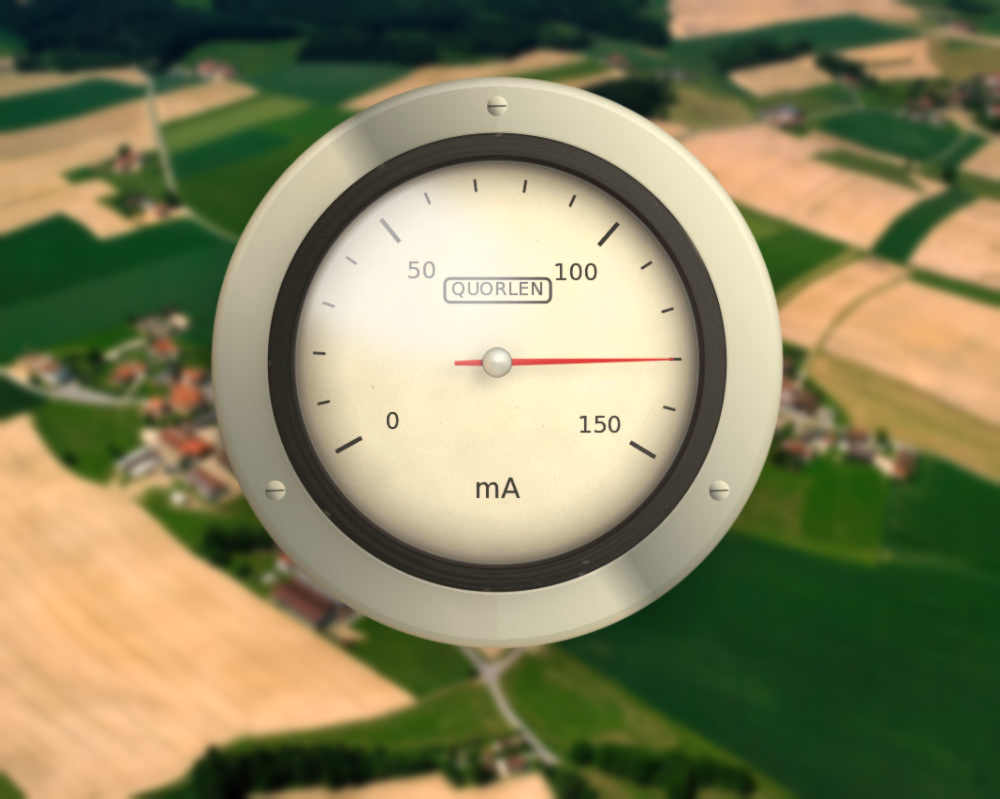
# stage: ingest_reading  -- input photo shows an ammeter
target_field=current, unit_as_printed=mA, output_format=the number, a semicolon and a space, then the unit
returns 130; mA
